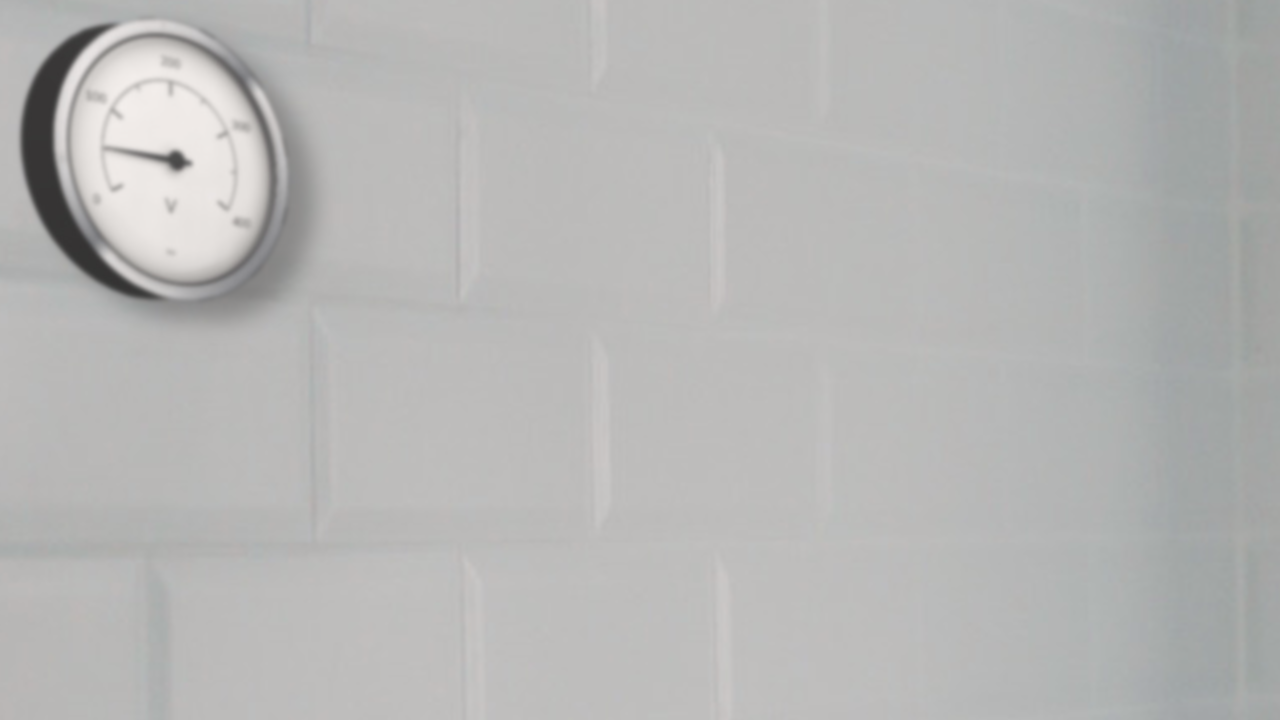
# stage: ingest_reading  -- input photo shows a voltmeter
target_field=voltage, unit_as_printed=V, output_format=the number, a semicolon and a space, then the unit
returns 50; V
